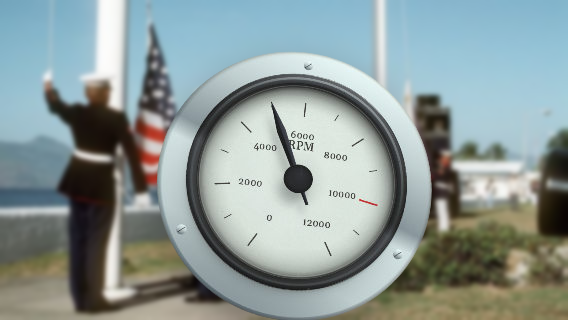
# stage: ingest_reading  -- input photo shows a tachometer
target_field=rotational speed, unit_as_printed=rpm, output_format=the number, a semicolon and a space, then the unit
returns 5000; rpm
